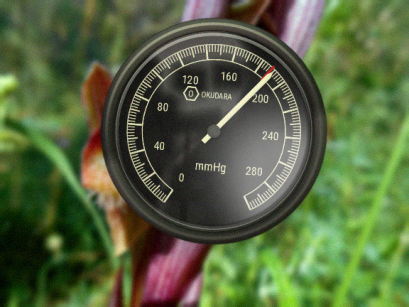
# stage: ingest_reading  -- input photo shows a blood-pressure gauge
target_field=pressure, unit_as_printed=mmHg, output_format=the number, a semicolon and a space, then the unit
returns 190; mmHg
